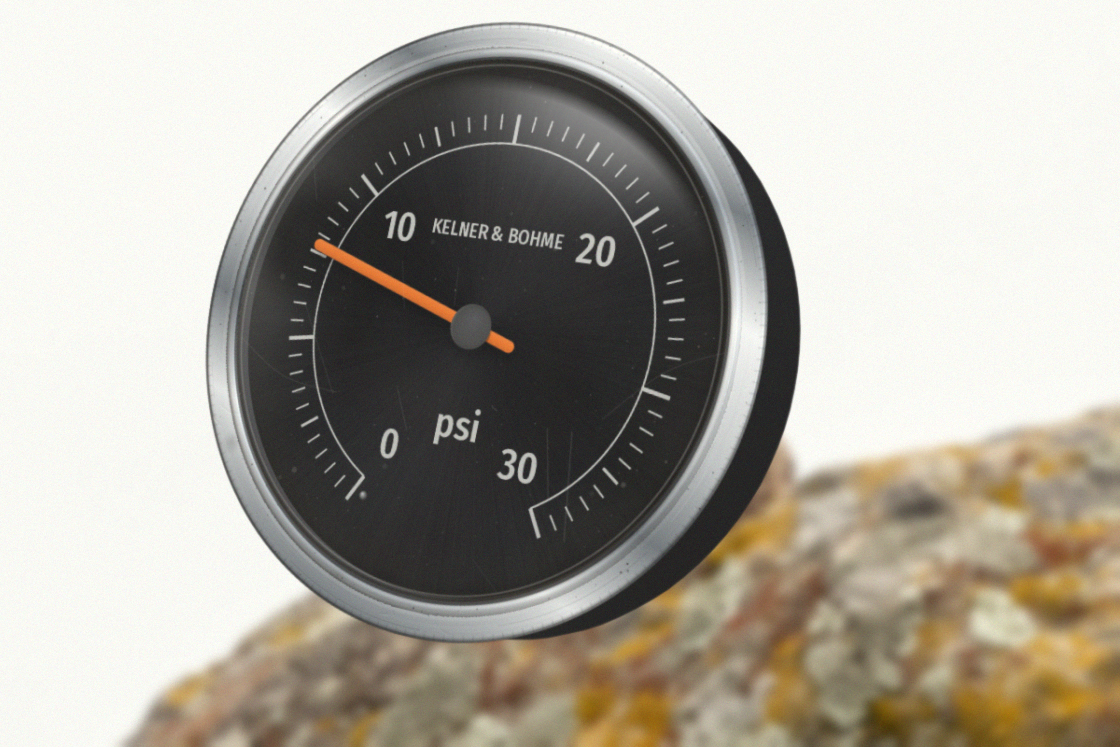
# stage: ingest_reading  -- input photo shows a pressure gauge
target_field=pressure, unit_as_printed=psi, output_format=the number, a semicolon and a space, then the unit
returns 7.75; psi
